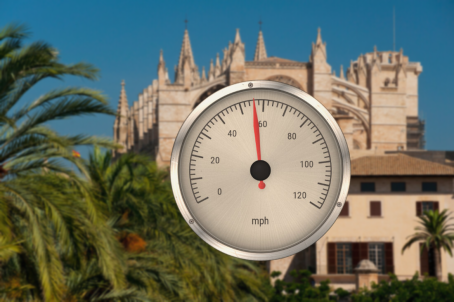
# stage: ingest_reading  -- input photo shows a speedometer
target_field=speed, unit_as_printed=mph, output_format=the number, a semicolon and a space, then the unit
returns 56; mph
